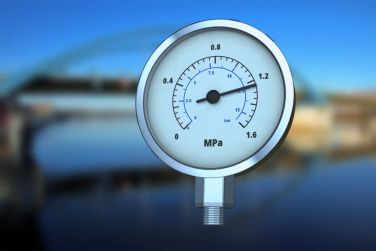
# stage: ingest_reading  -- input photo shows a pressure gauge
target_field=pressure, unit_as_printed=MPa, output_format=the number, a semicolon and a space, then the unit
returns 1.25; MPa
